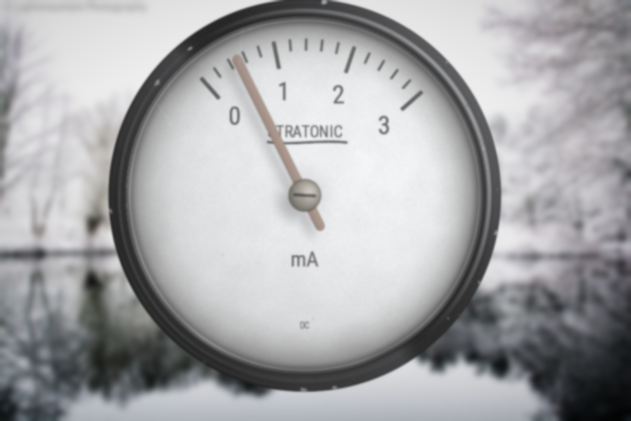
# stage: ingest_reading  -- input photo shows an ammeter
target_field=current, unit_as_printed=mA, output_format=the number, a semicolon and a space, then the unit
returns 0.5; mA
